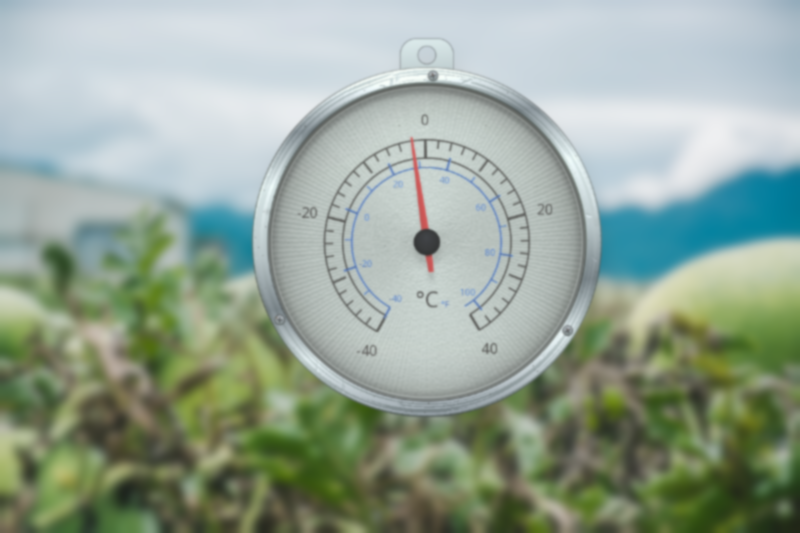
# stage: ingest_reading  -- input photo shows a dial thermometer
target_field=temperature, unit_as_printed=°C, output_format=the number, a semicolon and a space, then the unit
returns -2; °C
